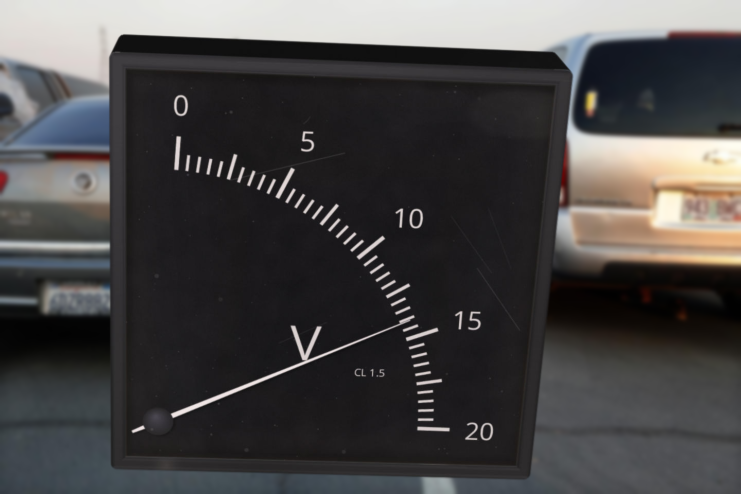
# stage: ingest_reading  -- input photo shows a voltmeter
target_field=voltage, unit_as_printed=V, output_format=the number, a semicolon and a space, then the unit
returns 14; V
